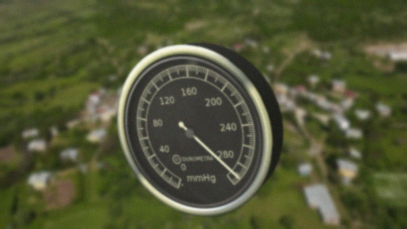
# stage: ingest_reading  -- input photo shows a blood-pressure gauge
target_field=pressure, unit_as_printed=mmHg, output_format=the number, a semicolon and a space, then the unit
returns 290; mmHg
